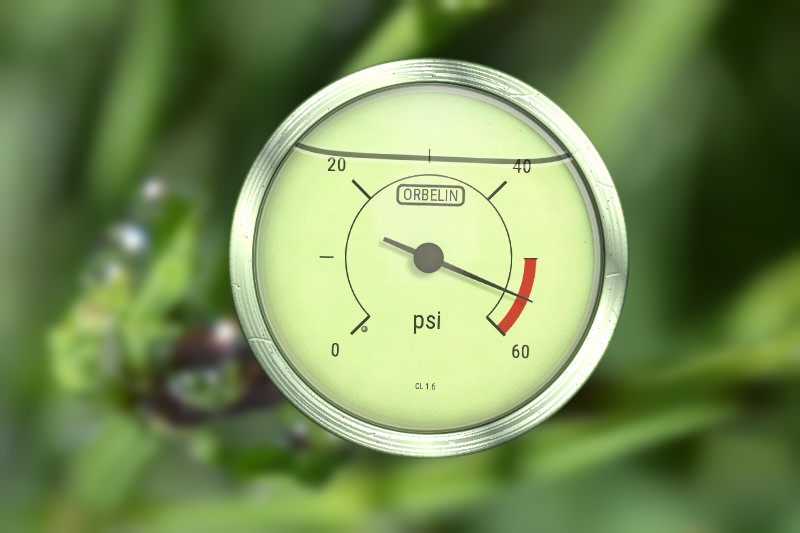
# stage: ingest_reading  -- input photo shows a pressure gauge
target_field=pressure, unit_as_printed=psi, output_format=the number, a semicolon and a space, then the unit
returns 55; psi
